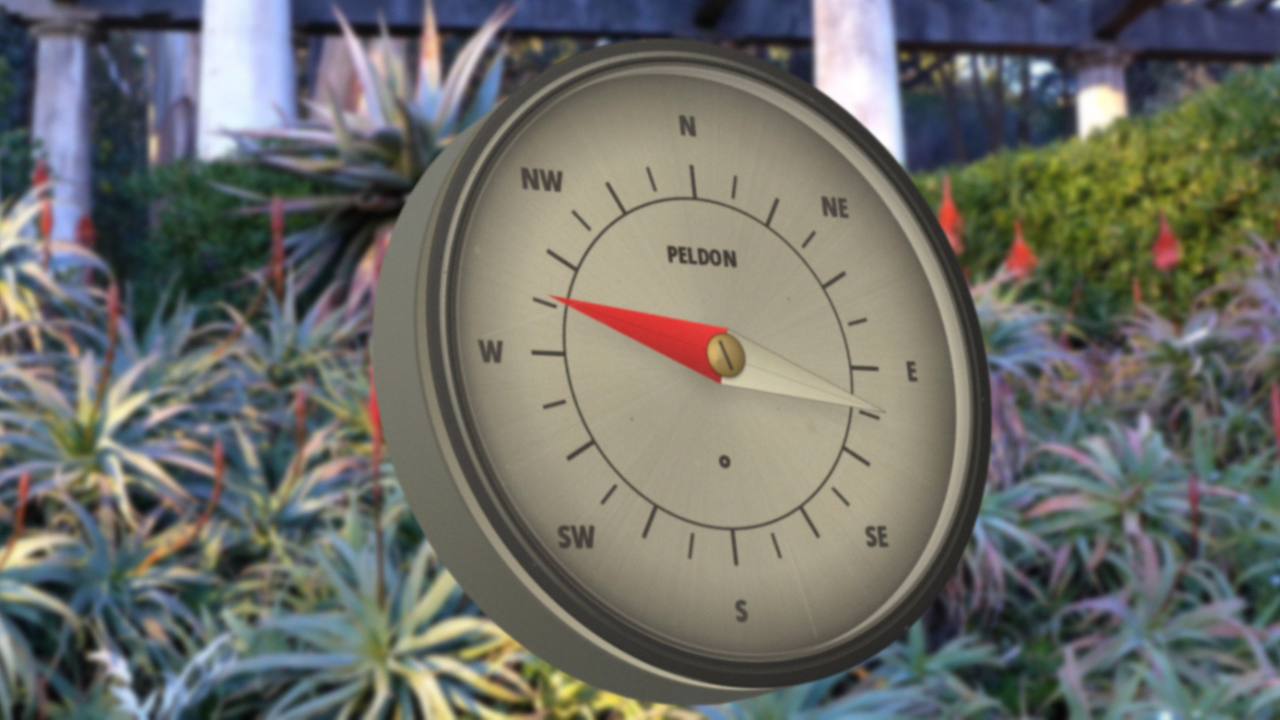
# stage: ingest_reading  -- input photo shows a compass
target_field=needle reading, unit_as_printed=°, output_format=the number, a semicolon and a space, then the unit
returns 285; °
